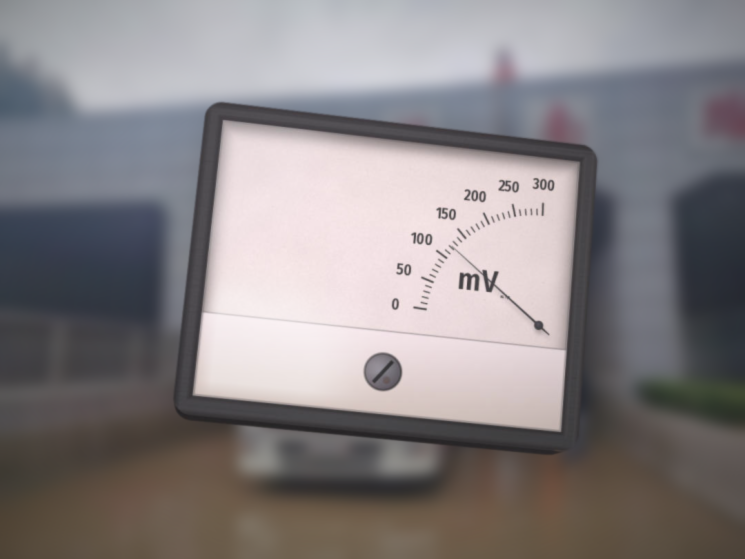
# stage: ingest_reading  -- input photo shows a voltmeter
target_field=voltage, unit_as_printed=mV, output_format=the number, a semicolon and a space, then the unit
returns 120; mV
